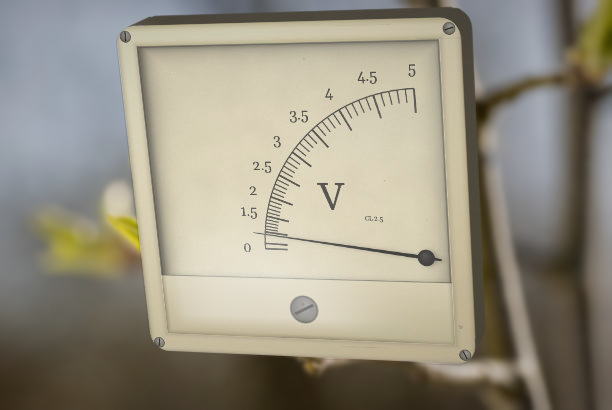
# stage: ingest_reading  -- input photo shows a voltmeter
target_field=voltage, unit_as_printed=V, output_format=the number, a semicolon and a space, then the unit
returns 1; V
